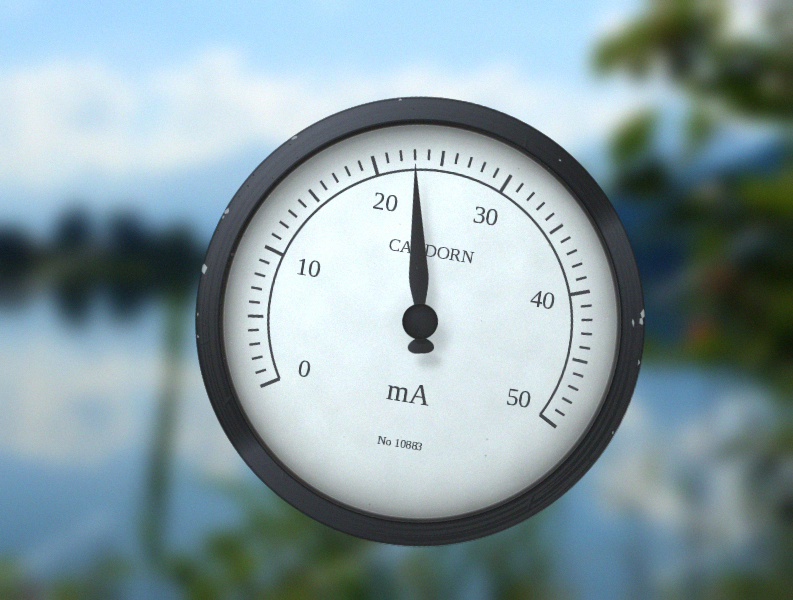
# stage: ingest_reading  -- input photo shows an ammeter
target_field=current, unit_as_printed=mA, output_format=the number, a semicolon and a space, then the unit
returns 23; mA
